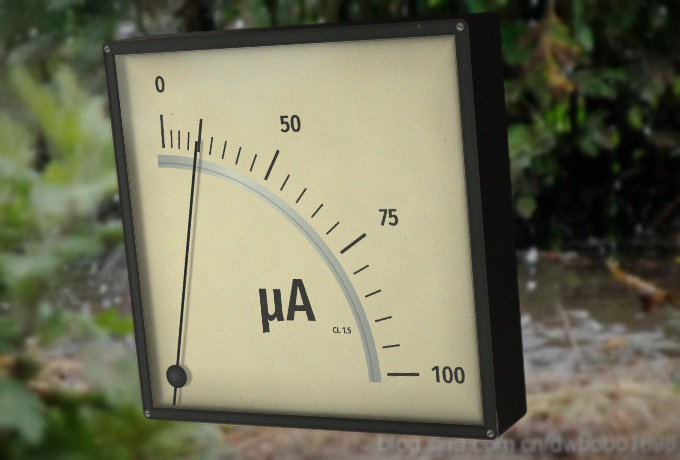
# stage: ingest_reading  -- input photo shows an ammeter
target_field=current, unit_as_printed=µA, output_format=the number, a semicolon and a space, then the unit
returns 25; µA
